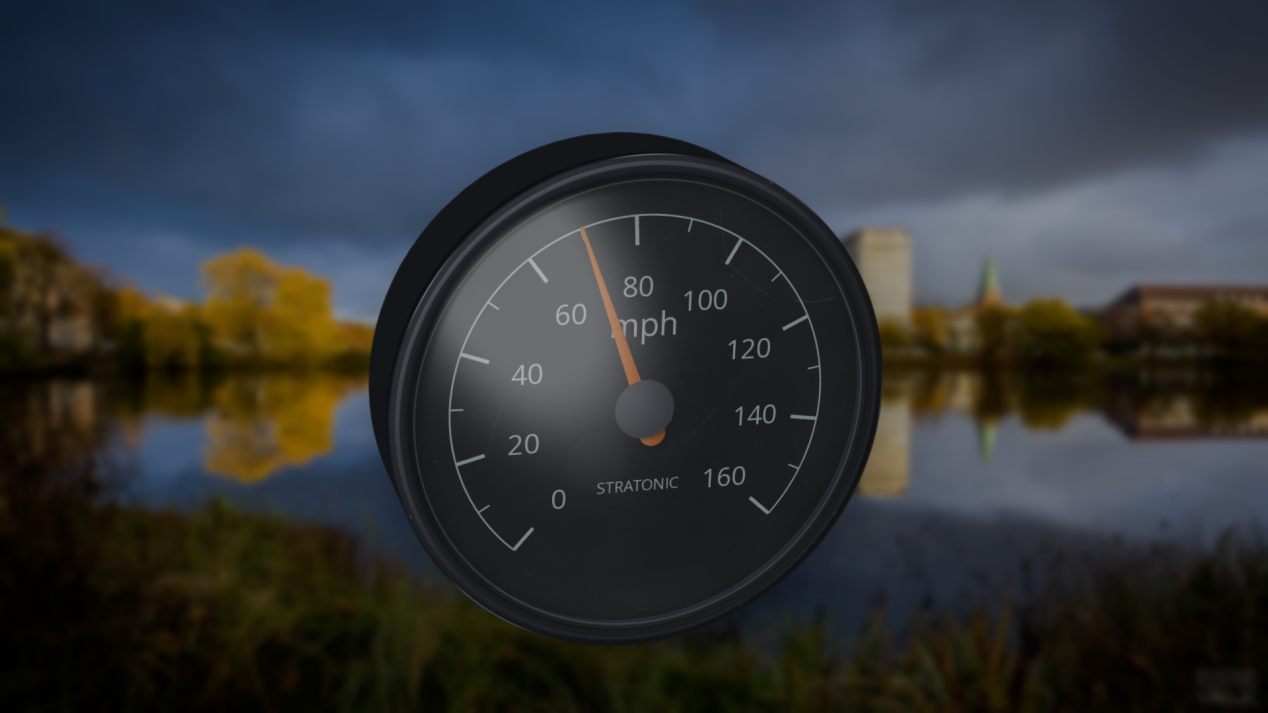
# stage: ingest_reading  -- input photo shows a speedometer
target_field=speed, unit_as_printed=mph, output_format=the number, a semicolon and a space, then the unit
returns 70; mph
